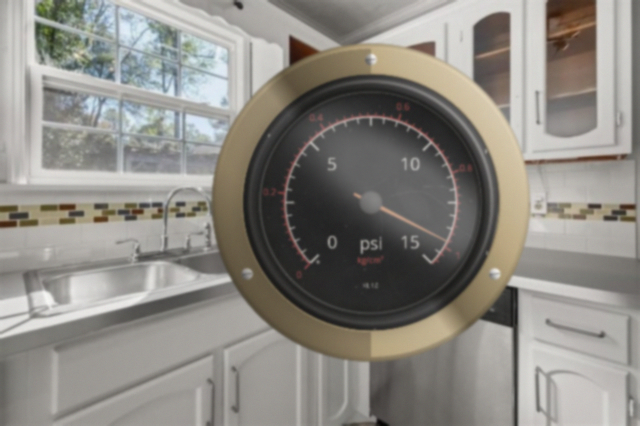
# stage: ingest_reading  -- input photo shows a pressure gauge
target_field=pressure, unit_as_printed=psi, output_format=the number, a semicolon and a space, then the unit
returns 14; psi
